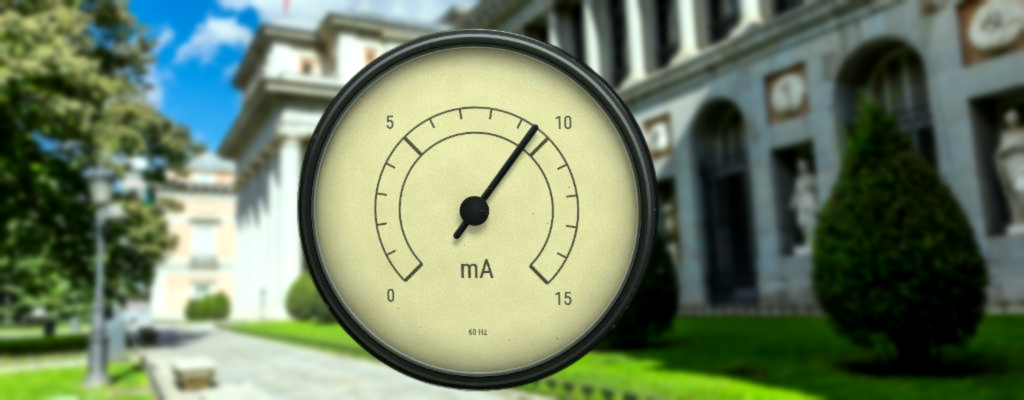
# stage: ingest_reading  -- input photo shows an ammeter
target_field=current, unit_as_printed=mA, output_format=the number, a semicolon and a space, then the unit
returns 9.5; mA
